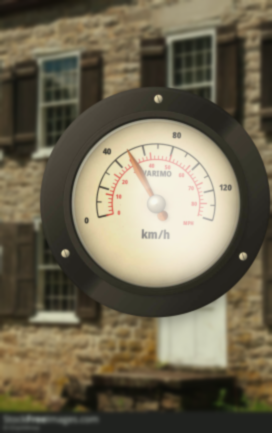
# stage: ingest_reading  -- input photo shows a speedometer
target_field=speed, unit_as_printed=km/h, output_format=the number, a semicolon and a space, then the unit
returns 50; km/h
